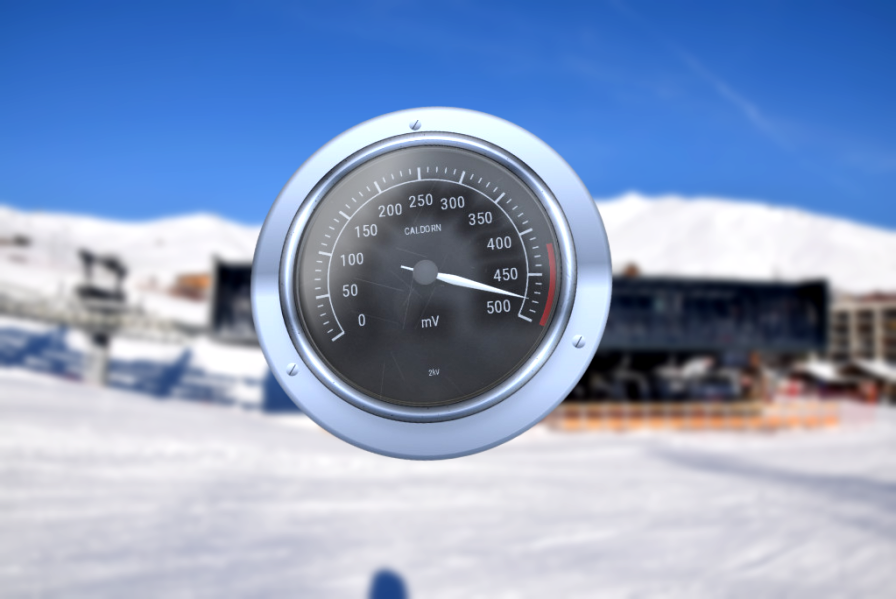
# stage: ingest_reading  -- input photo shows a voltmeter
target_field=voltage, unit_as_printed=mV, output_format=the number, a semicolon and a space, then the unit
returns 480; mV
